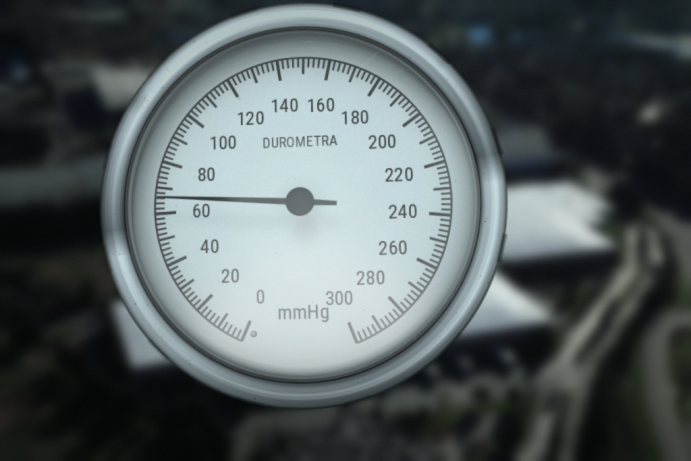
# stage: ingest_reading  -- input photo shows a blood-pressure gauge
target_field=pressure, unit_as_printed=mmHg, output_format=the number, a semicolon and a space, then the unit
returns 66; mmHg
